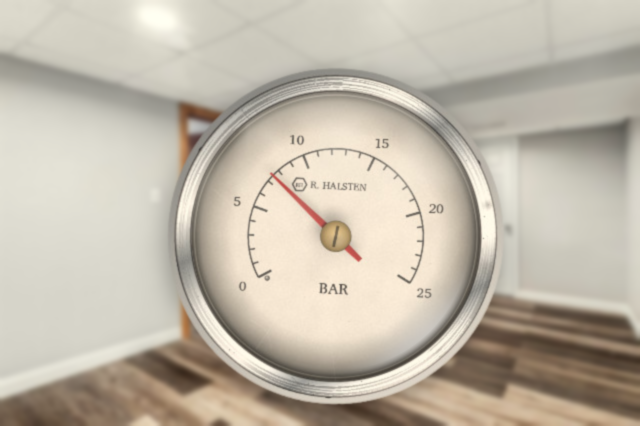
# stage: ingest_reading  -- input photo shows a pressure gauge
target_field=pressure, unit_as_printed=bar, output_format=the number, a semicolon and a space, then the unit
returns 7.5; bar
